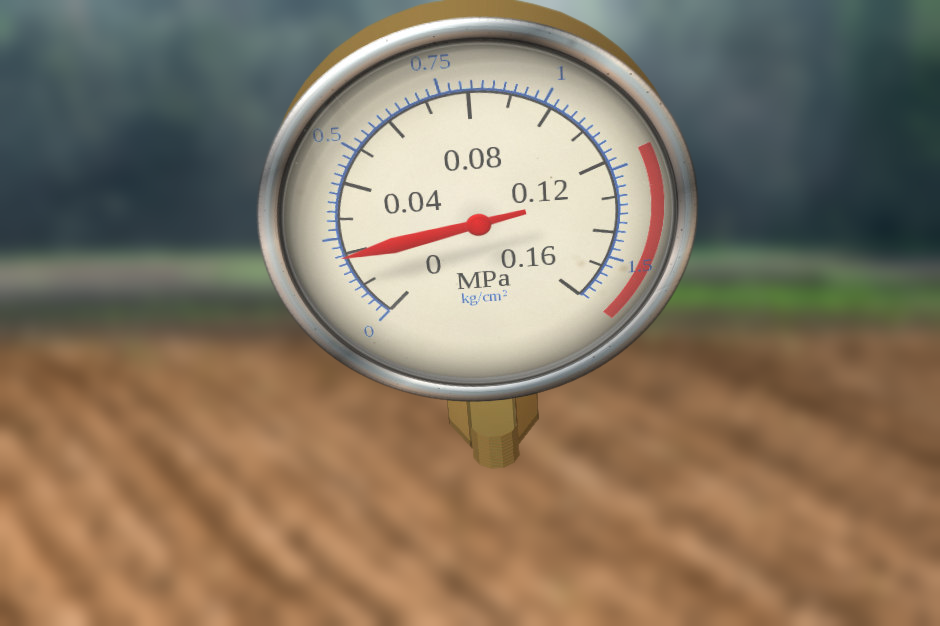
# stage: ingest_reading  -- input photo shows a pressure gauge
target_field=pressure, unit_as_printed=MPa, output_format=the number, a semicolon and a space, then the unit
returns 0.02; MPa
